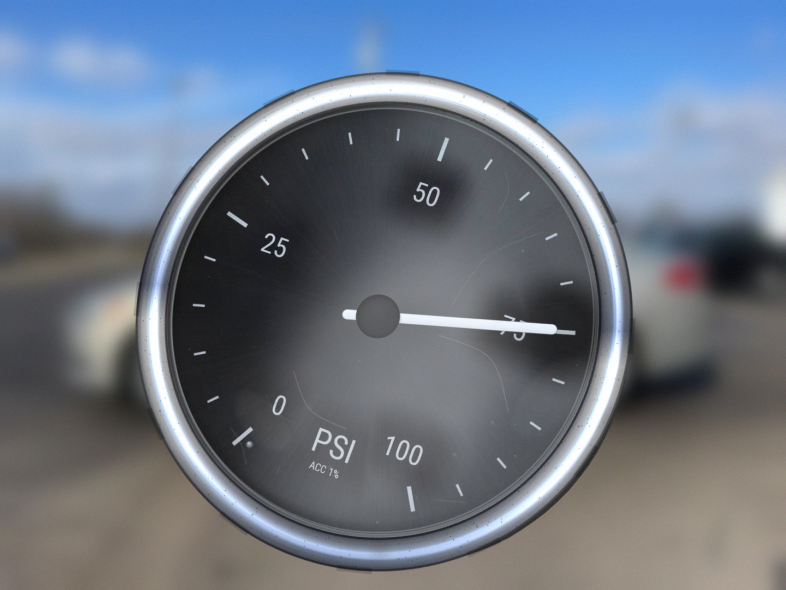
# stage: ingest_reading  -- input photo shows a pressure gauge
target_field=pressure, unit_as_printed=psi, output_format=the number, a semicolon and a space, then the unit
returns 75; psi
